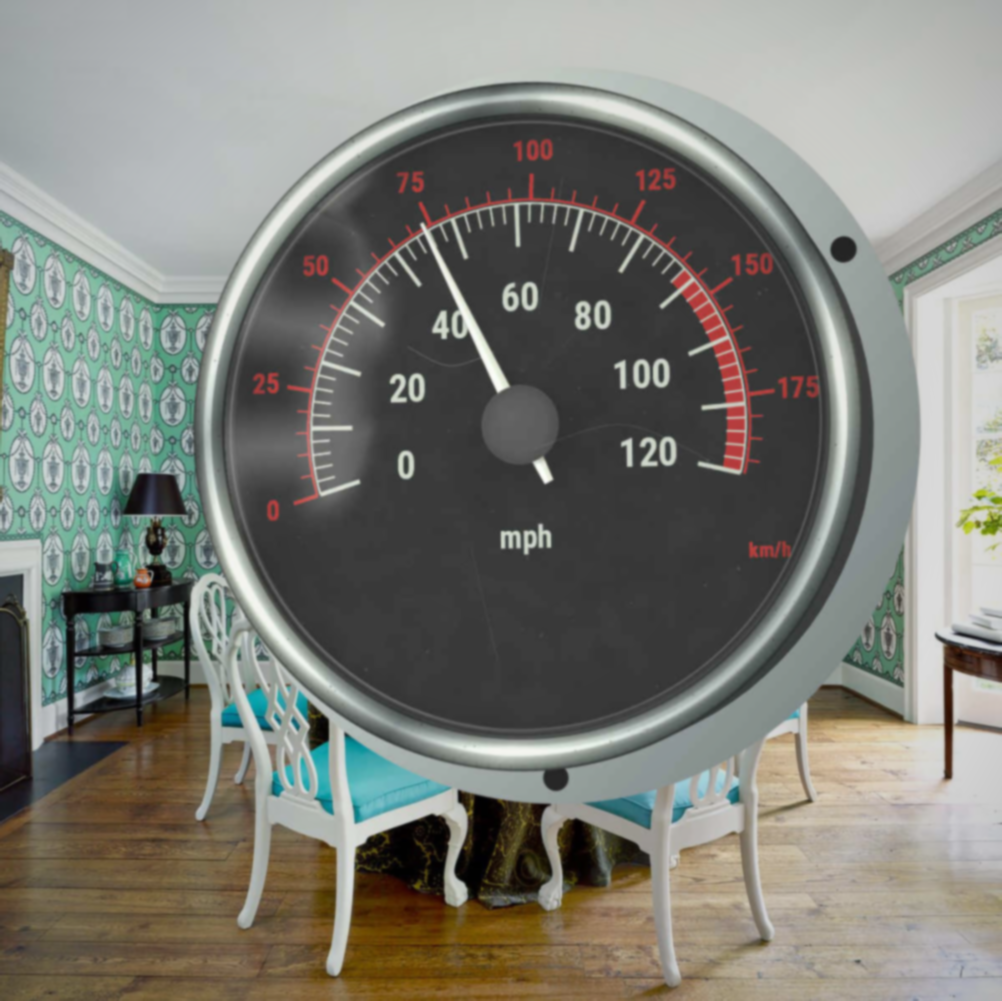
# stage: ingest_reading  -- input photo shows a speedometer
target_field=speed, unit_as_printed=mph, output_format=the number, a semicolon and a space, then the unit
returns 46; mph
